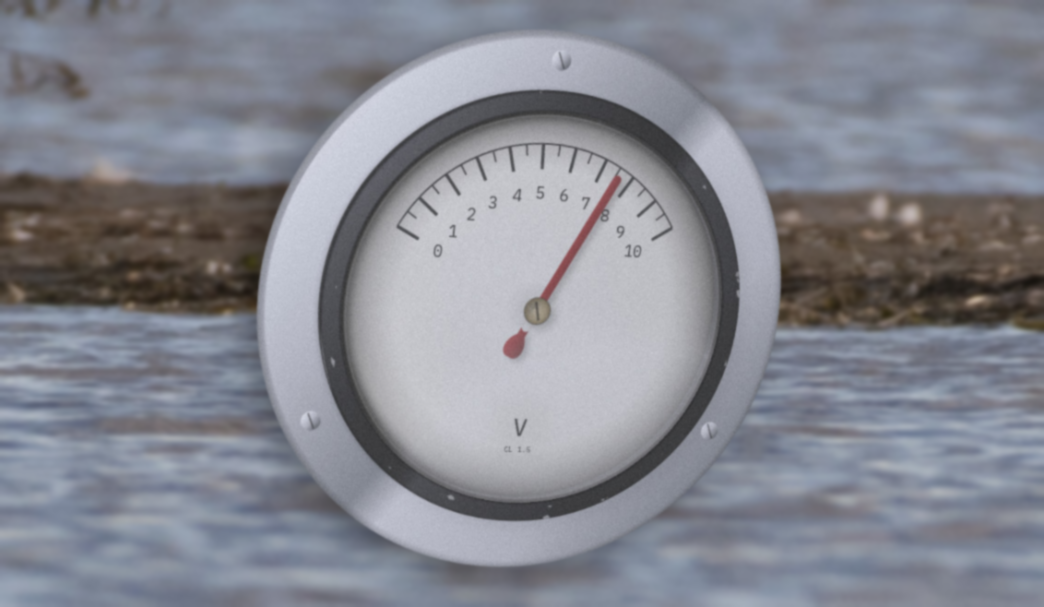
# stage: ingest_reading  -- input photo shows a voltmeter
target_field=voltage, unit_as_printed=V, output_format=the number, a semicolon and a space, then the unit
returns 7.5; V
